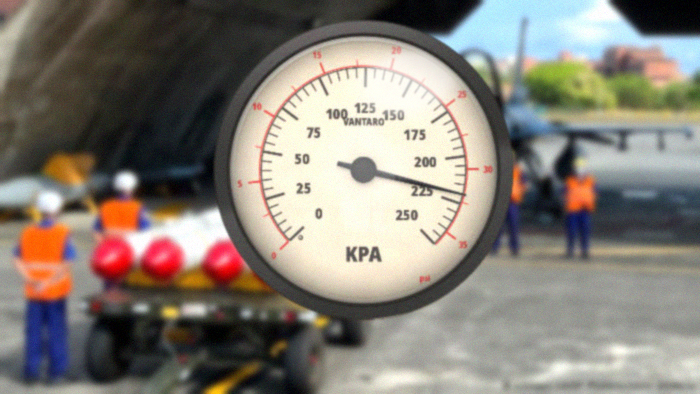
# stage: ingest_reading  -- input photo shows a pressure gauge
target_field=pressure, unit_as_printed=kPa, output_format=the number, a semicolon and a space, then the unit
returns 220; kPa
